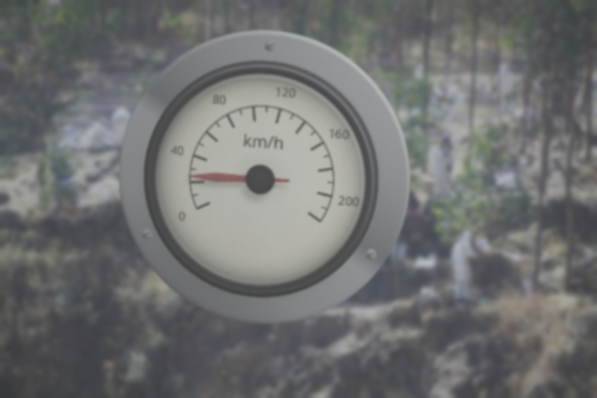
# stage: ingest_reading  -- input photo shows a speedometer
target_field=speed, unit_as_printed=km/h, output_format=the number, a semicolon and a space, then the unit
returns 25; km/h
